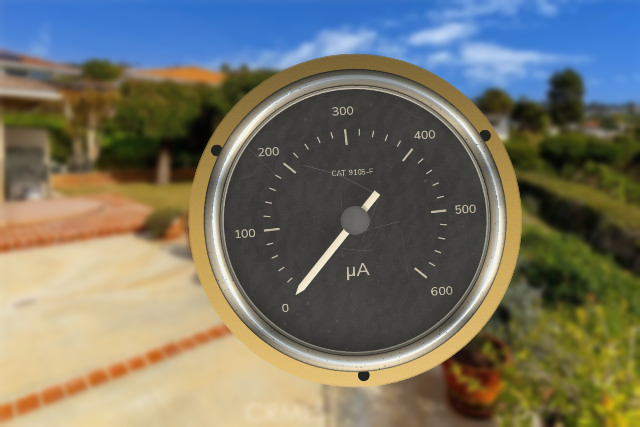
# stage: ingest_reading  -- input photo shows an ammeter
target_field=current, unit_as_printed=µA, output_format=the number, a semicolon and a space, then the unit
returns 0; µA
